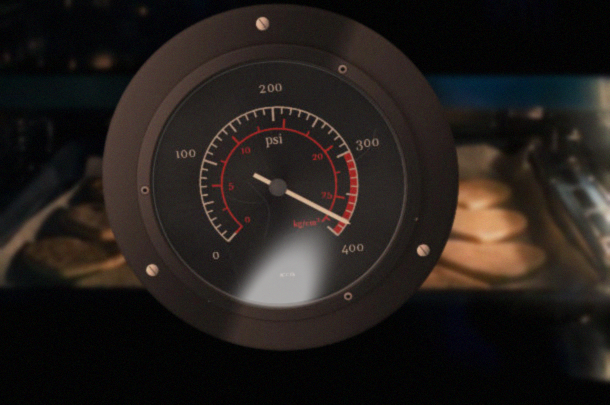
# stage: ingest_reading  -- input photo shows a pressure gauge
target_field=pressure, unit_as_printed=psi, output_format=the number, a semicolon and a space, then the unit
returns 380; psi
